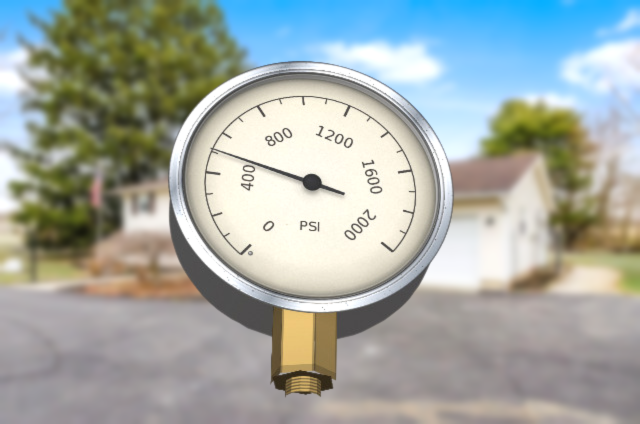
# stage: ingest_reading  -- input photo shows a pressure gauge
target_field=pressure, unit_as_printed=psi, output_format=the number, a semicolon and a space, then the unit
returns 500; psi
